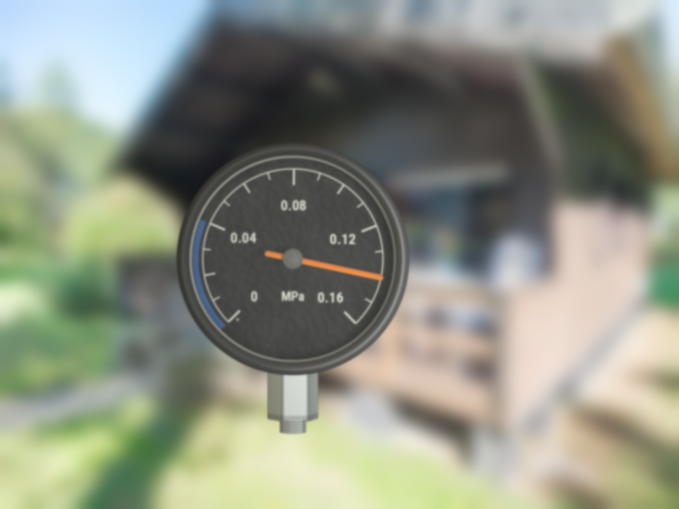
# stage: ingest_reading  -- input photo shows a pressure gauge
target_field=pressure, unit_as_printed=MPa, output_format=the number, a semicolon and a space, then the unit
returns 0.14; MPa
